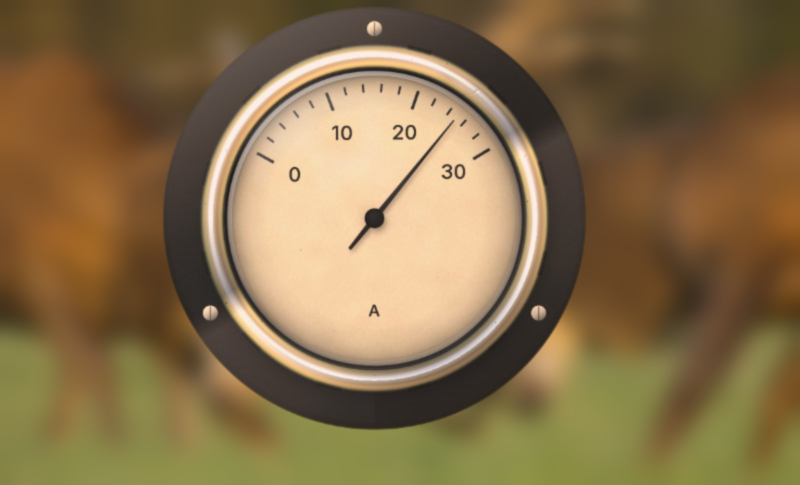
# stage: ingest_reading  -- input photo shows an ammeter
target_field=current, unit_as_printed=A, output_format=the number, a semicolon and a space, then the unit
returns 25; A
